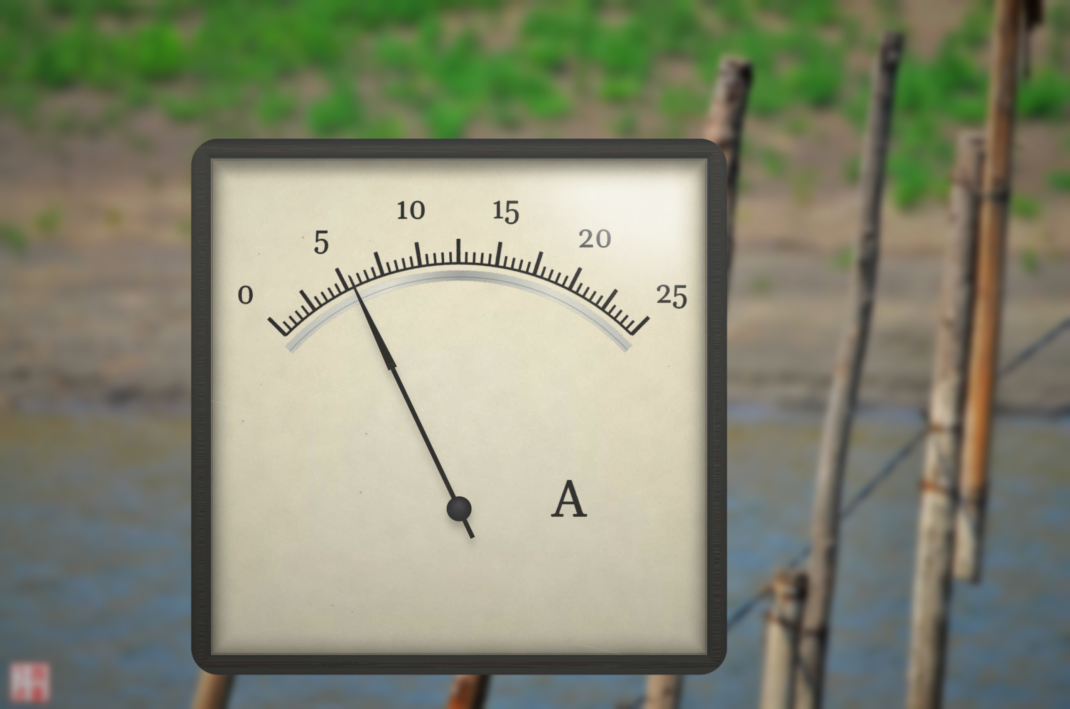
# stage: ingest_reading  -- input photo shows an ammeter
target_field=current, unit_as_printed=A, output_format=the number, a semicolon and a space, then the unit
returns 5.5; A
